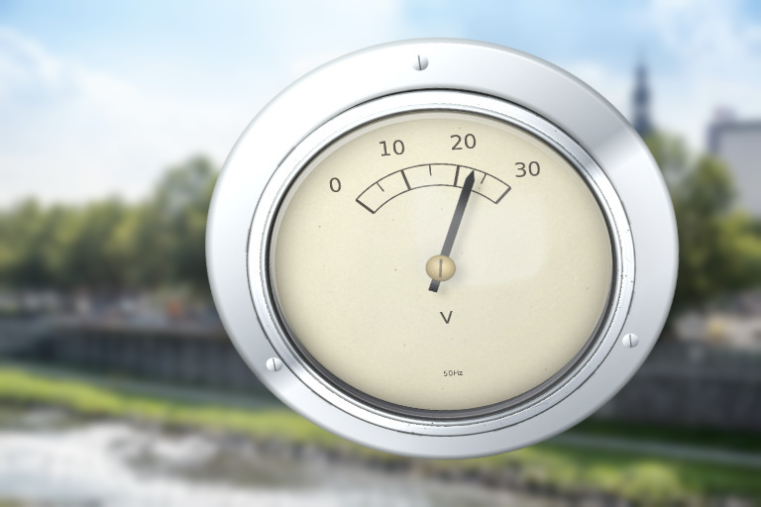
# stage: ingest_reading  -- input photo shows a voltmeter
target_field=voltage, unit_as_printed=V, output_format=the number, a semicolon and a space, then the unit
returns 22.5; V
